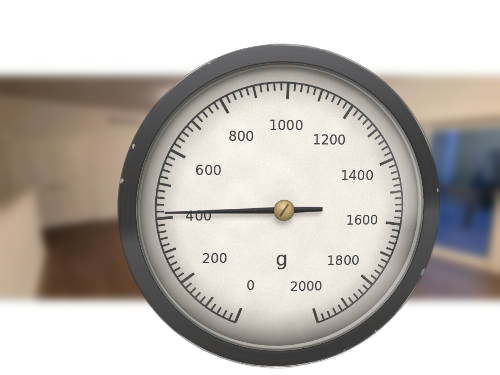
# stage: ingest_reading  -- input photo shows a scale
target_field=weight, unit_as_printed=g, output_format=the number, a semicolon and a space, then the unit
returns 420; g
